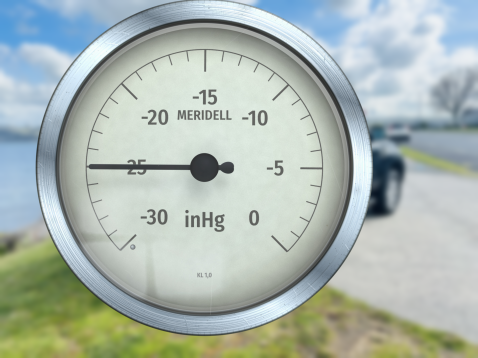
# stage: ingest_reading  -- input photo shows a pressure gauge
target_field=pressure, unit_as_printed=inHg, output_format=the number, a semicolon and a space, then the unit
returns -25; inHg
